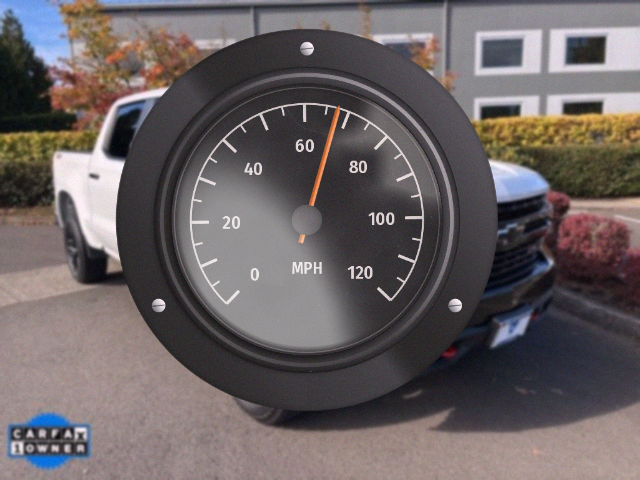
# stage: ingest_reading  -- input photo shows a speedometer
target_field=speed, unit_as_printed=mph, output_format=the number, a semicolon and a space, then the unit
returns 67.5; mph
